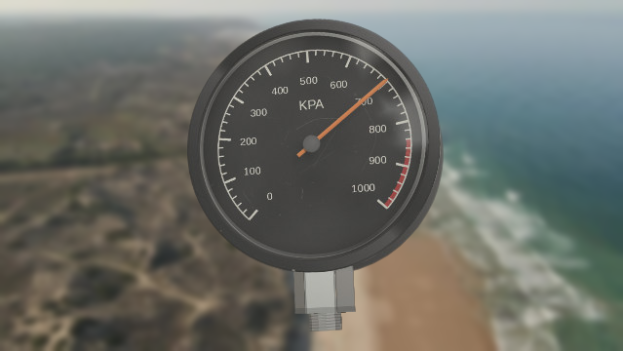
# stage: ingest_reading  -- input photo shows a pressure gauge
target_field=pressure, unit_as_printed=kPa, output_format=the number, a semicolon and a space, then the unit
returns 700; kPa
